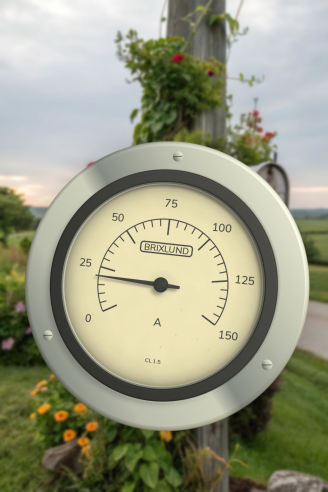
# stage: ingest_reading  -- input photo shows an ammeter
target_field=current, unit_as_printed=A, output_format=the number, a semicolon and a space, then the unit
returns 20; A
